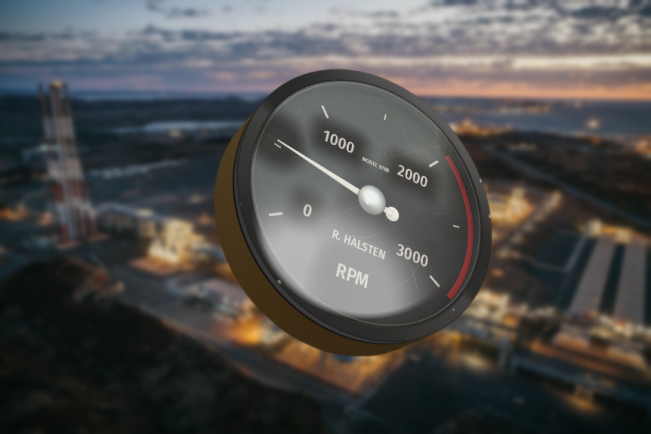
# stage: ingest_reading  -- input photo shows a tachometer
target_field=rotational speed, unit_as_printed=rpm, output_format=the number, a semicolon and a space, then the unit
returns 500; rpm
